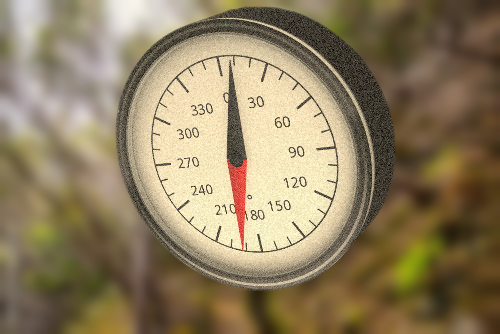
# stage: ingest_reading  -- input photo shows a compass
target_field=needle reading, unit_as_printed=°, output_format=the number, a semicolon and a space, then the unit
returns 190; °
